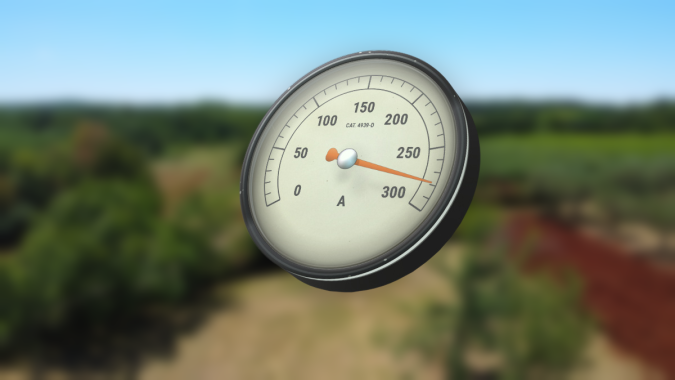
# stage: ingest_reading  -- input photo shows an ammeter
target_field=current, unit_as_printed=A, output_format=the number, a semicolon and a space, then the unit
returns 280; A
